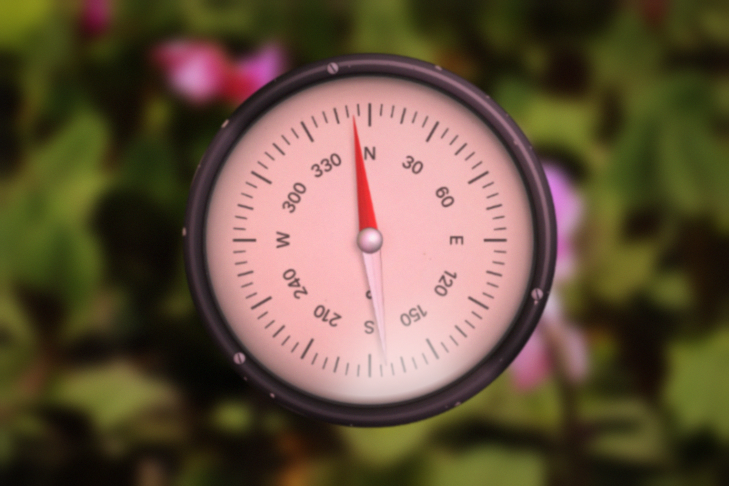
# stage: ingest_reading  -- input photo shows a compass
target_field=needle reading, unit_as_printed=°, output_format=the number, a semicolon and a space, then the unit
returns 352.5; °
